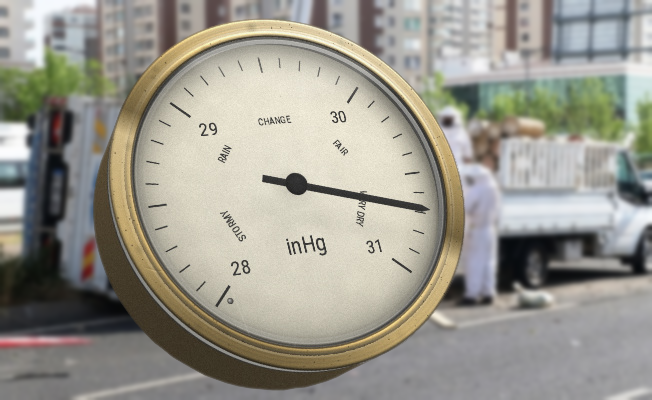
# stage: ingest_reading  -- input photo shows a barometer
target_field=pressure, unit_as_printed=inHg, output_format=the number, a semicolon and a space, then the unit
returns 30.7; inHg
